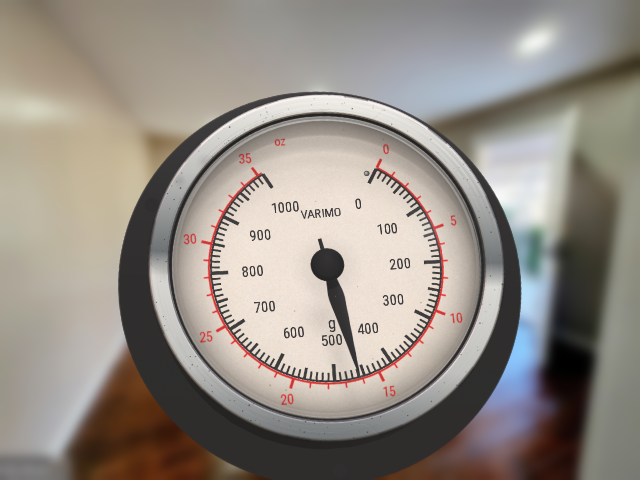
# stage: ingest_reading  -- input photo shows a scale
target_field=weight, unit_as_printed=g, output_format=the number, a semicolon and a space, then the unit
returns 460; g
